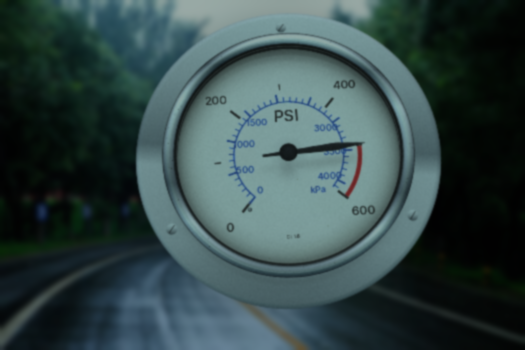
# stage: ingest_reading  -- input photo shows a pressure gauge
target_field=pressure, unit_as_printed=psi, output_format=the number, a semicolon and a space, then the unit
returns 500; psi
